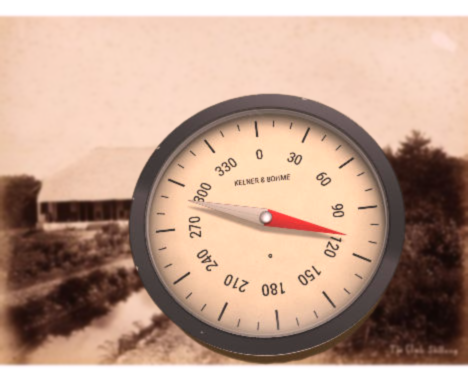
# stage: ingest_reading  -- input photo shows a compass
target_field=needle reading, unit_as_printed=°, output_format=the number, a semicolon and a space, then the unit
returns 110; °
